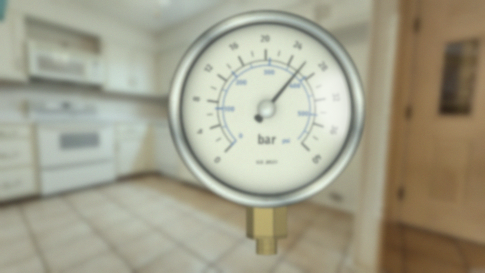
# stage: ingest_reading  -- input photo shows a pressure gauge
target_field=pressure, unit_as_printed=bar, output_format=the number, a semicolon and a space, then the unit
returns 26; bar
